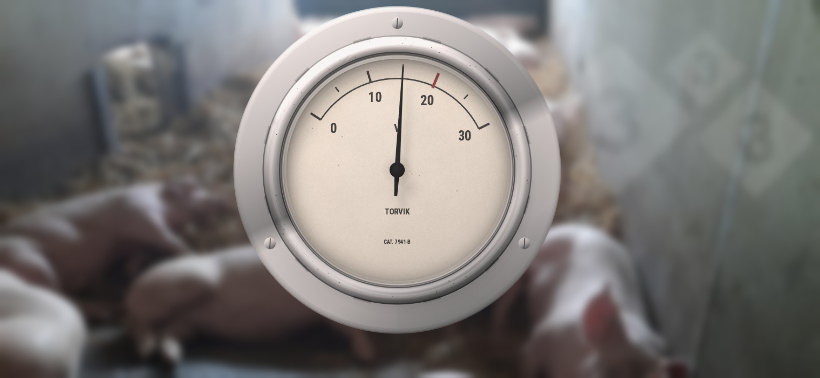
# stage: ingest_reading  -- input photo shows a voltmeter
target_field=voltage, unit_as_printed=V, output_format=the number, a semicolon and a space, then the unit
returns 15; V
